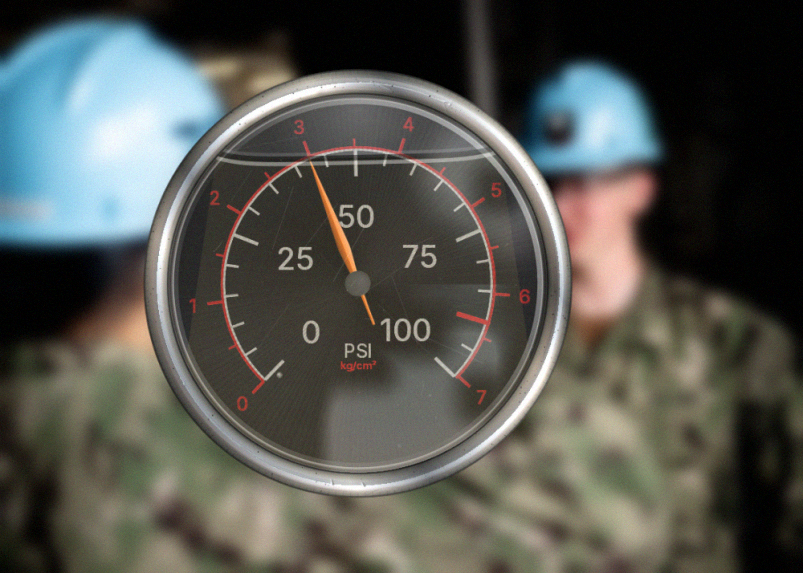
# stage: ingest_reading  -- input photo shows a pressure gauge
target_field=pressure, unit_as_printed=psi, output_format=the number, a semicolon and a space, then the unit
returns 42.5; psi
